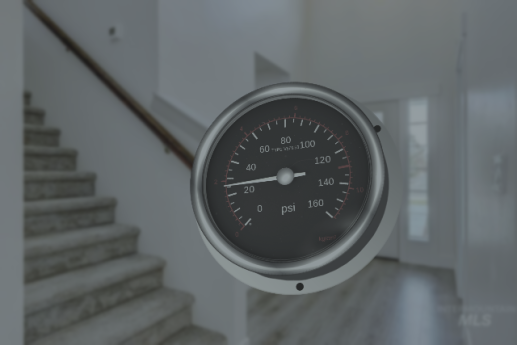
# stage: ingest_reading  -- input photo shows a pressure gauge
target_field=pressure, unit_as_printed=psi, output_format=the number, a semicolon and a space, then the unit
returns 25; psi
